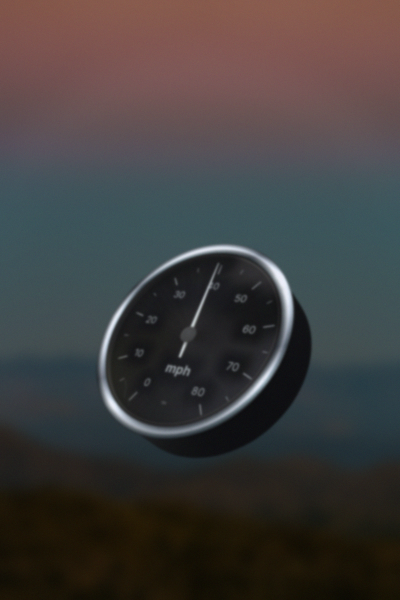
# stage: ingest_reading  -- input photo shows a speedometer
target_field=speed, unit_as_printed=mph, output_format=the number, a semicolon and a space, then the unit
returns 40; mph
